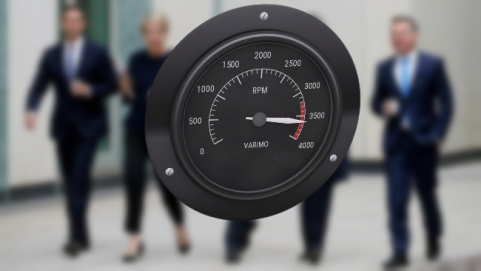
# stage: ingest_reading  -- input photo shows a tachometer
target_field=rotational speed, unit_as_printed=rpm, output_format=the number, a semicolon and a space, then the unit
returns 3600; rpm
